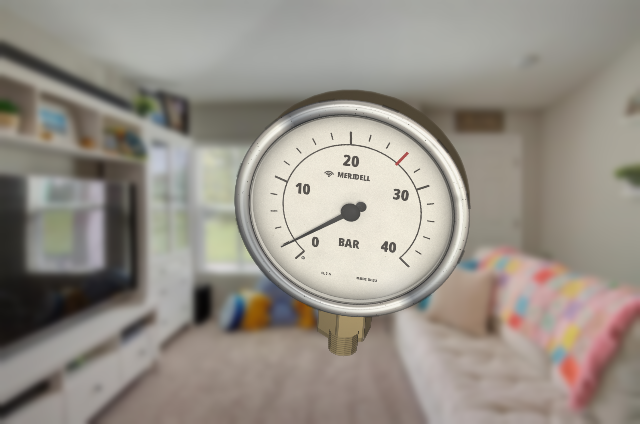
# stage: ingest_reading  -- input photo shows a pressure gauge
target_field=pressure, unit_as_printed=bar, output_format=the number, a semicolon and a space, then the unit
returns 2; bar
